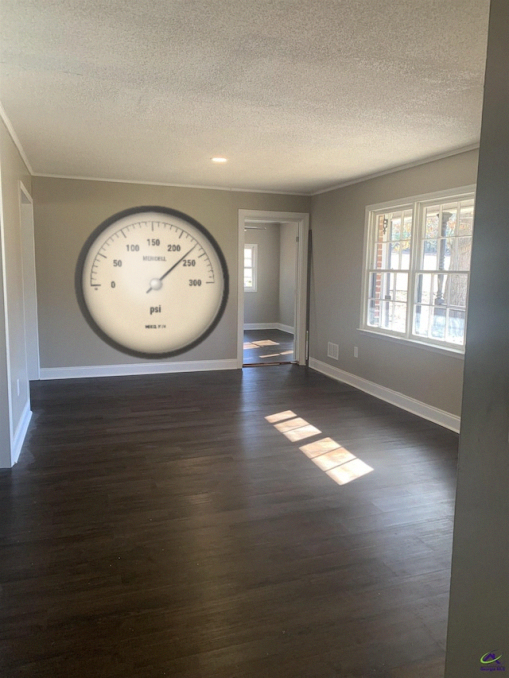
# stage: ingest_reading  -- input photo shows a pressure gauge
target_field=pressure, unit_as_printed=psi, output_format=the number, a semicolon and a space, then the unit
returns 230; psi
